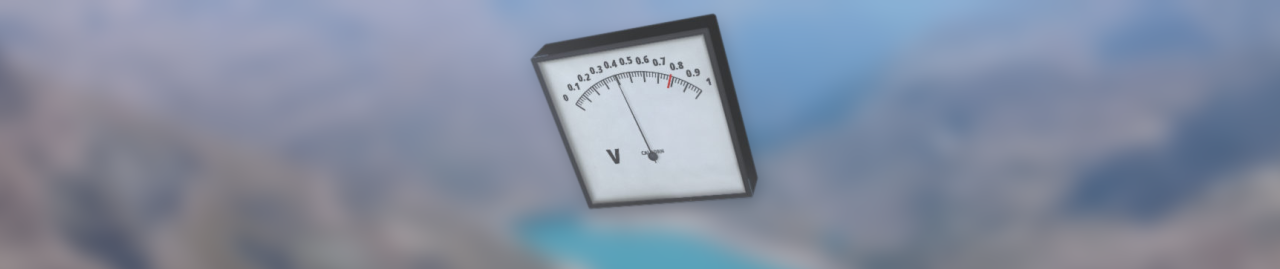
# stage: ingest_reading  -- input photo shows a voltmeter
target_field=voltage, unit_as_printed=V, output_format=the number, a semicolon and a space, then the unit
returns 0.4; V
